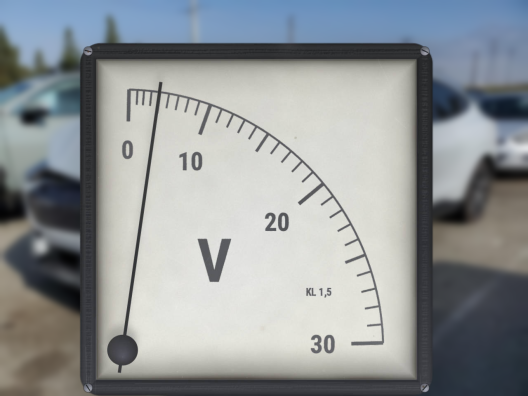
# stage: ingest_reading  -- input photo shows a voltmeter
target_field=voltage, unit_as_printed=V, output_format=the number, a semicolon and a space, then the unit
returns 5; V
